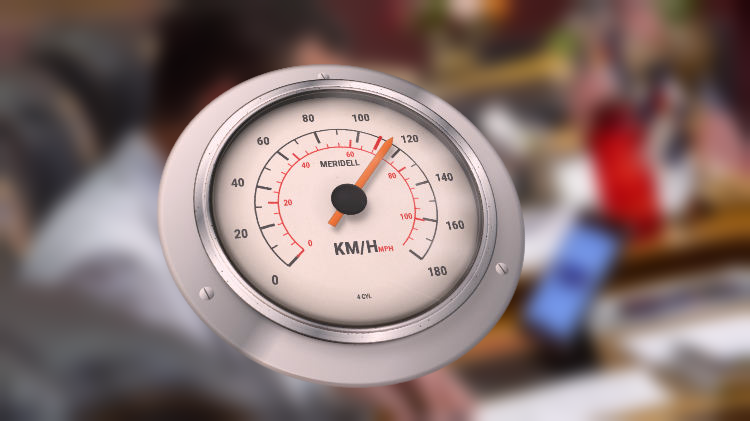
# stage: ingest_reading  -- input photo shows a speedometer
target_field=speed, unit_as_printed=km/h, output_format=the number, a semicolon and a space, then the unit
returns 115; km/h
